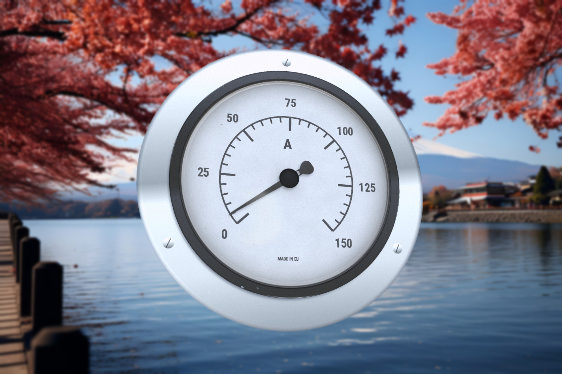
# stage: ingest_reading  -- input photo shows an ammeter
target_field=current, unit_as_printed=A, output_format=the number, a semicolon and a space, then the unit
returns 5; A
